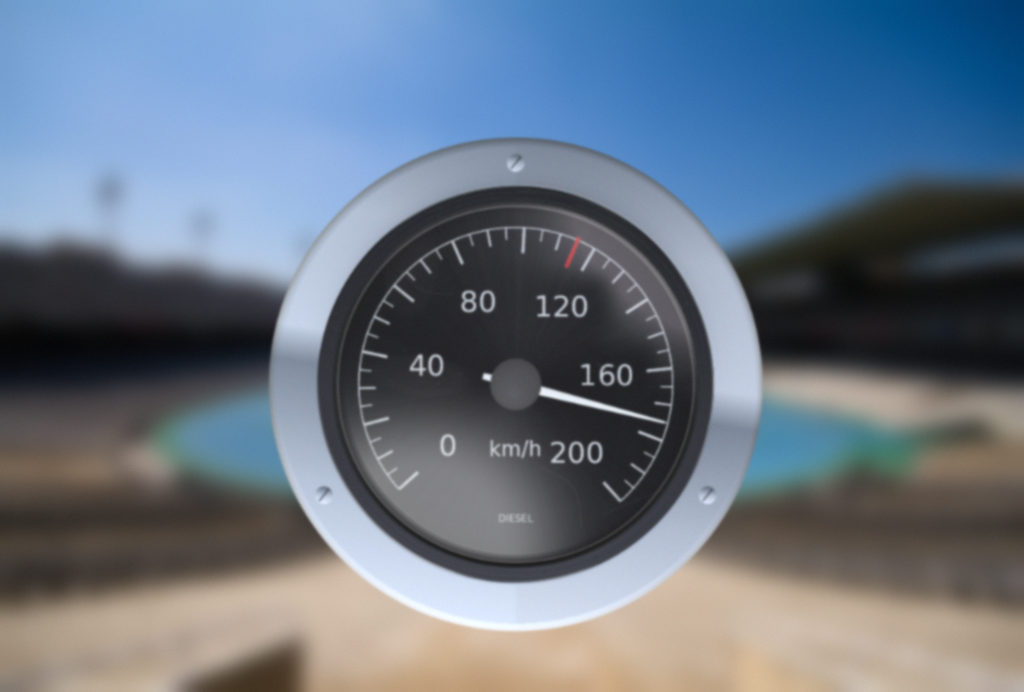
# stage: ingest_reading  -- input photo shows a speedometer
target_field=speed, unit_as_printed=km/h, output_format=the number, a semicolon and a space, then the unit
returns 175; km/h
